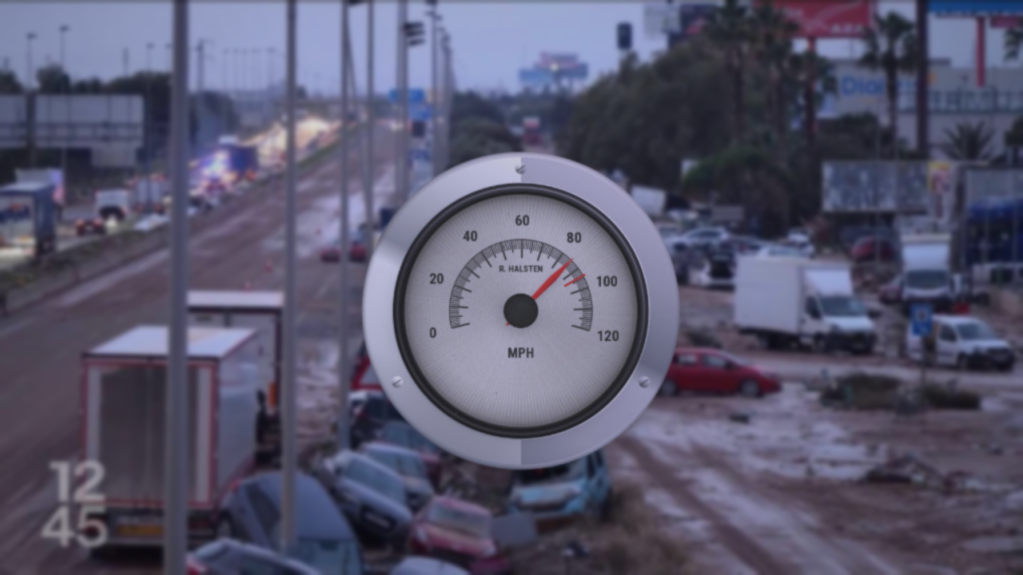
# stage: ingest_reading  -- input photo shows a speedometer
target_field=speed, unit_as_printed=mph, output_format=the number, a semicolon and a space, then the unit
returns 85; mph
